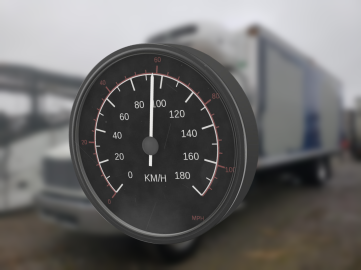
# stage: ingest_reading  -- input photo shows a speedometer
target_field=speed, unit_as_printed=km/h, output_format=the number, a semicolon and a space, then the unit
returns 95; km/h
